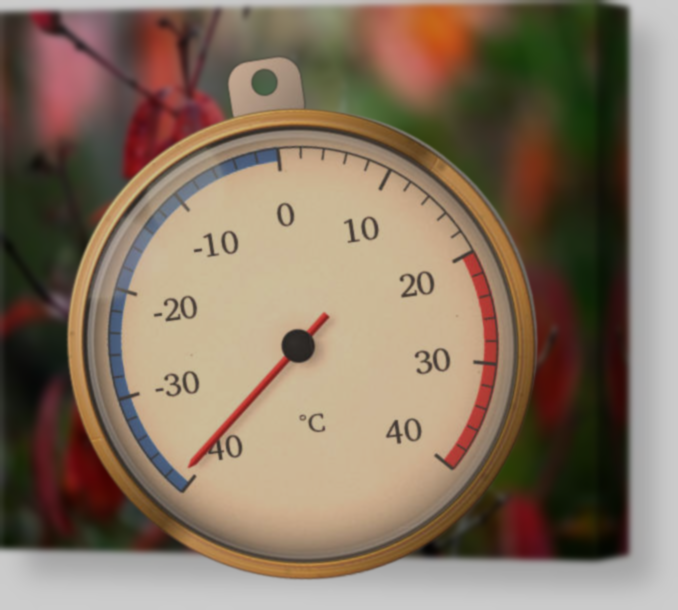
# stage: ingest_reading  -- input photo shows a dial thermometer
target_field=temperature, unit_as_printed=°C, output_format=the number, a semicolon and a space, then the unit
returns -39; °C
